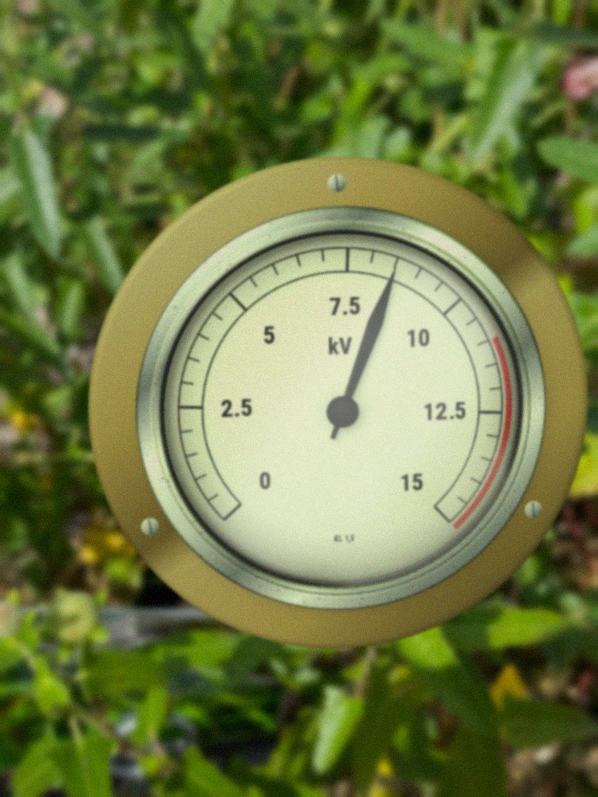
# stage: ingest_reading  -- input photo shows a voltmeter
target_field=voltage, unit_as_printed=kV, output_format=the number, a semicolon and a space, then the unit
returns 8.5; kV
